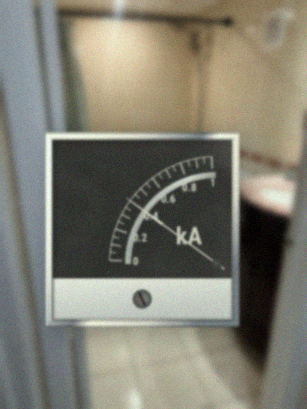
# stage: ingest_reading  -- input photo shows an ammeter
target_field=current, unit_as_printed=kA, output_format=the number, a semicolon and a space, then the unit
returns 0.4; kA
